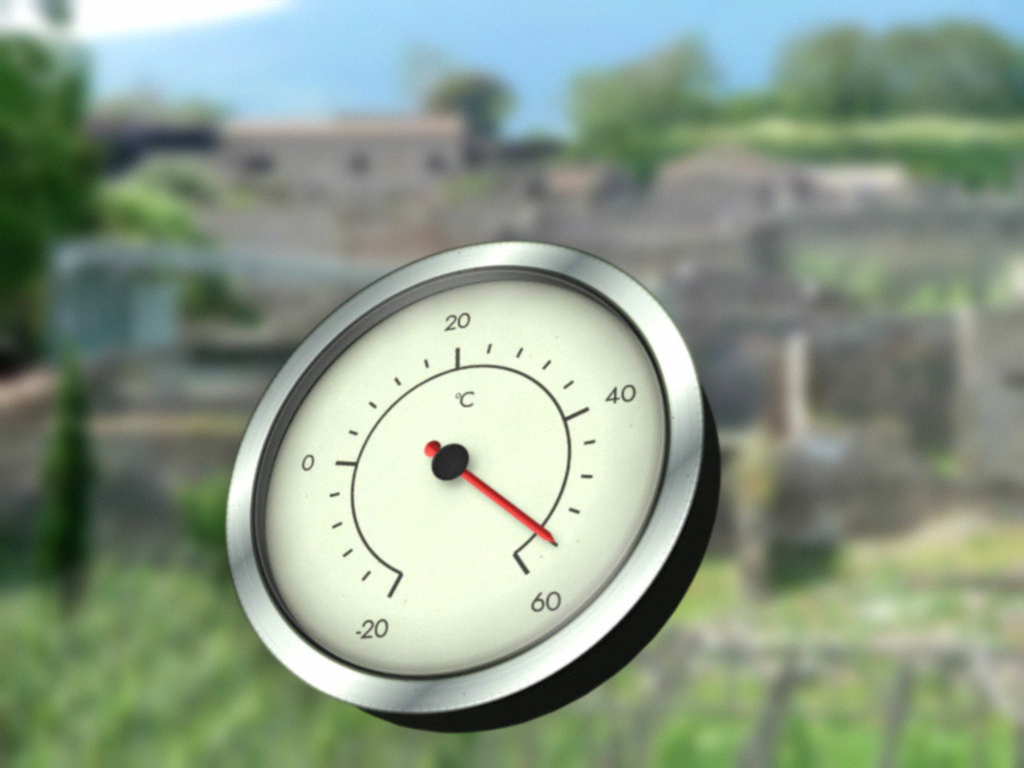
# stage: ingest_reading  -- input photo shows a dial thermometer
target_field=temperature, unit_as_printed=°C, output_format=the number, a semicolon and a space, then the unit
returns 56; °C
